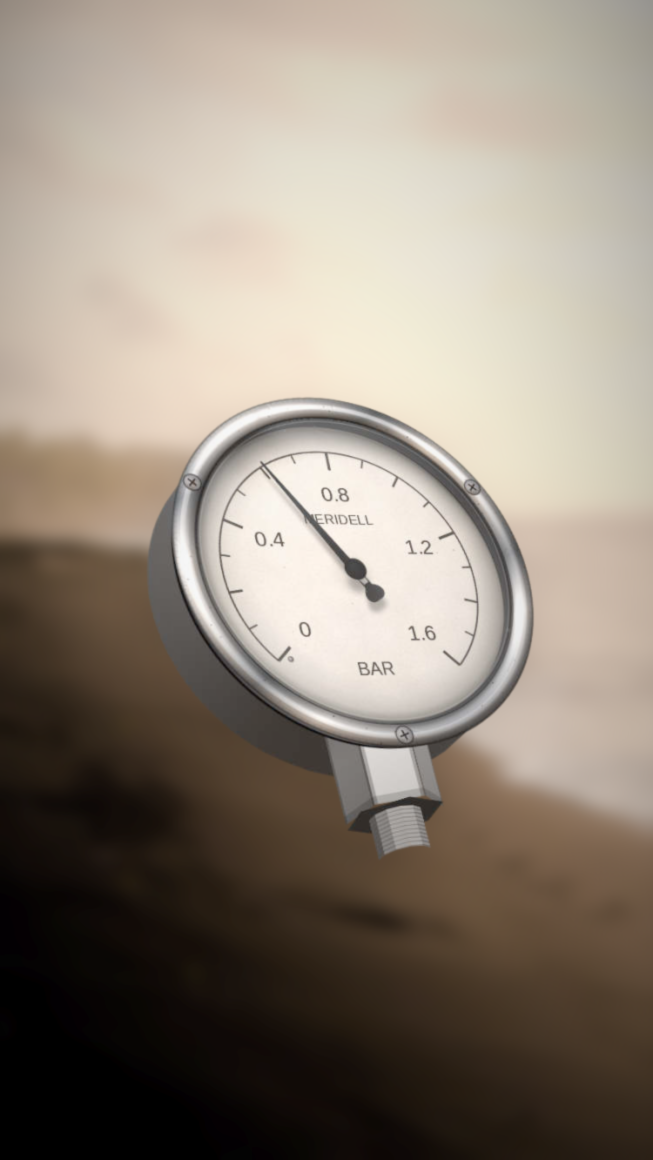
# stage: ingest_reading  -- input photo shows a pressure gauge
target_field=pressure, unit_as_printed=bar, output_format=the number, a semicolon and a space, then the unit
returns 0.6; bar
